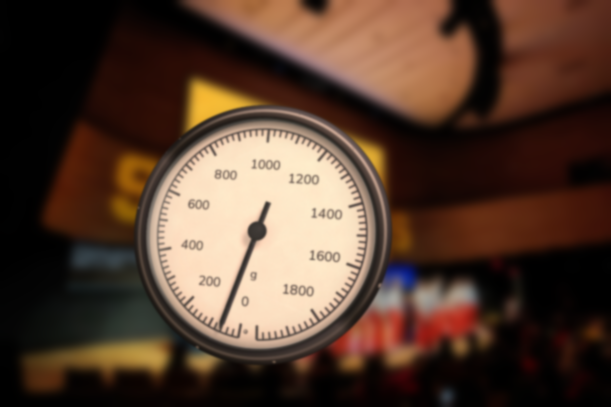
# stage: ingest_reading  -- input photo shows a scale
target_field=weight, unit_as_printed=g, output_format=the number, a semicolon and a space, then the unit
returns 60; g
